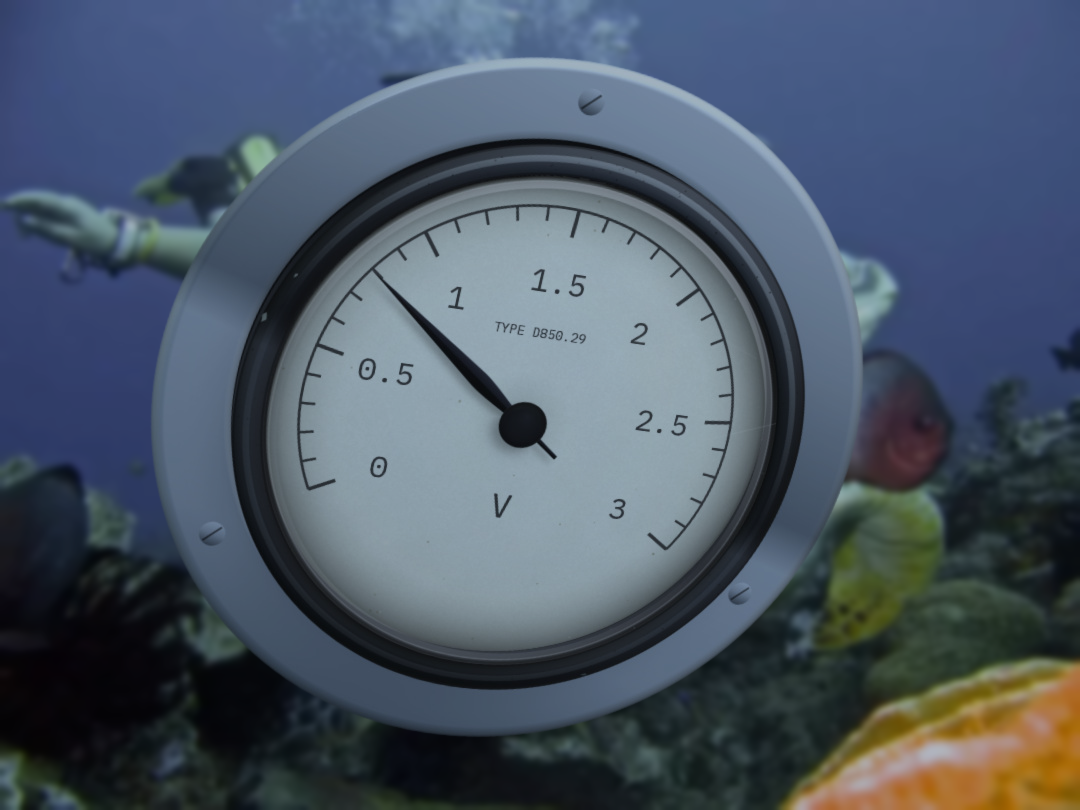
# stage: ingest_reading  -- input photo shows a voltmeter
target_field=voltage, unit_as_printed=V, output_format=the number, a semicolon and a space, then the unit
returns 0.8; V
